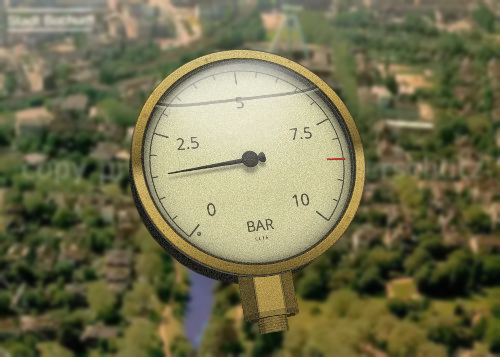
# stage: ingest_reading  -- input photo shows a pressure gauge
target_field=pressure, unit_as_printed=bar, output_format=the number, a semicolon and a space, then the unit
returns 1.5; bar
